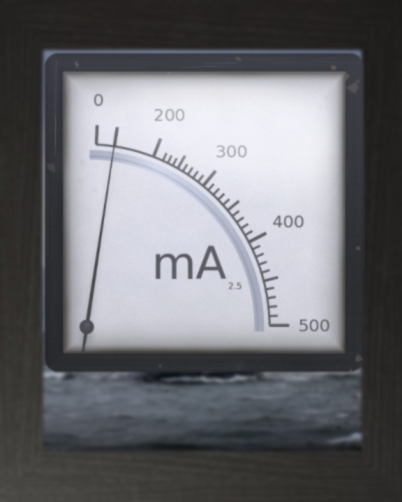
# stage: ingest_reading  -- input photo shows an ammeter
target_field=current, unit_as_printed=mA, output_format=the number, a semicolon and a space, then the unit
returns 100; mA
